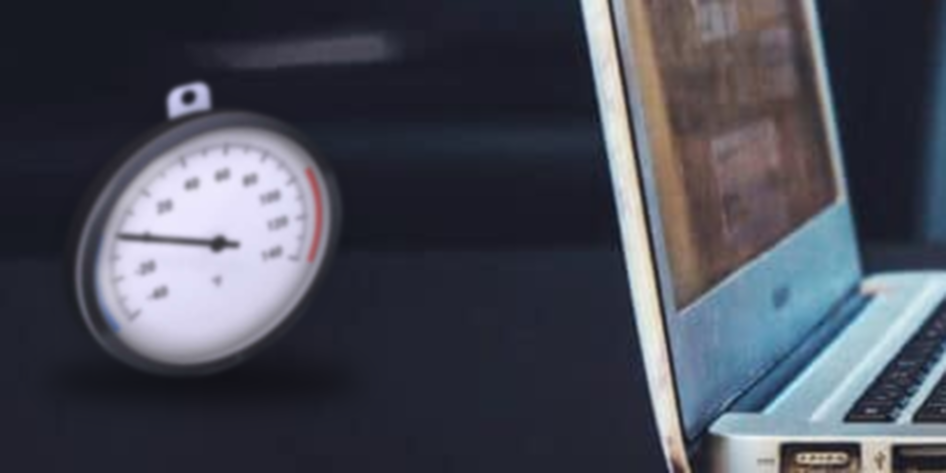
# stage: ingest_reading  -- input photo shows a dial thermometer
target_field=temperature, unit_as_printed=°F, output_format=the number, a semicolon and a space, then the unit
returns 0; °F
